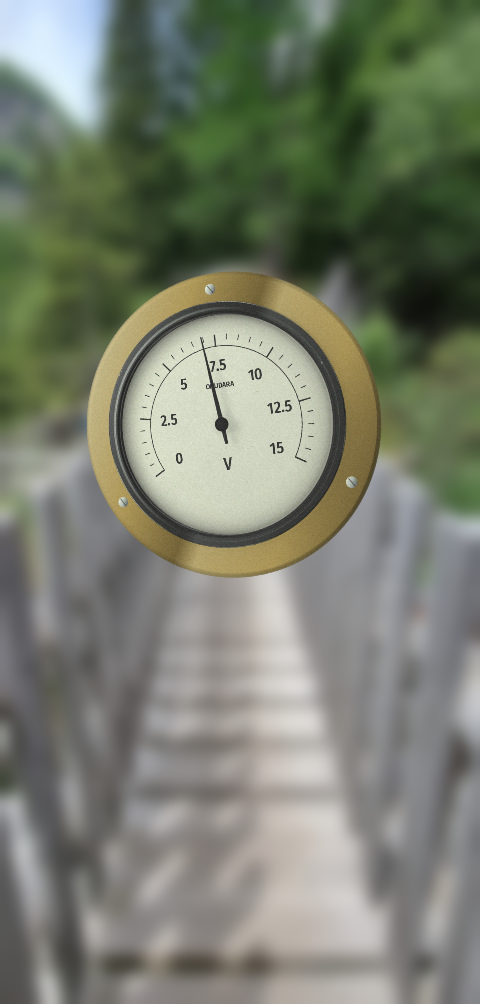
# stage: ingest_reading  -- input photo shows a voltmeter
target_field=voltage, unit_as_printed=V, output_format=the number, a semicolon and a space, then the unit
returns 7; V
